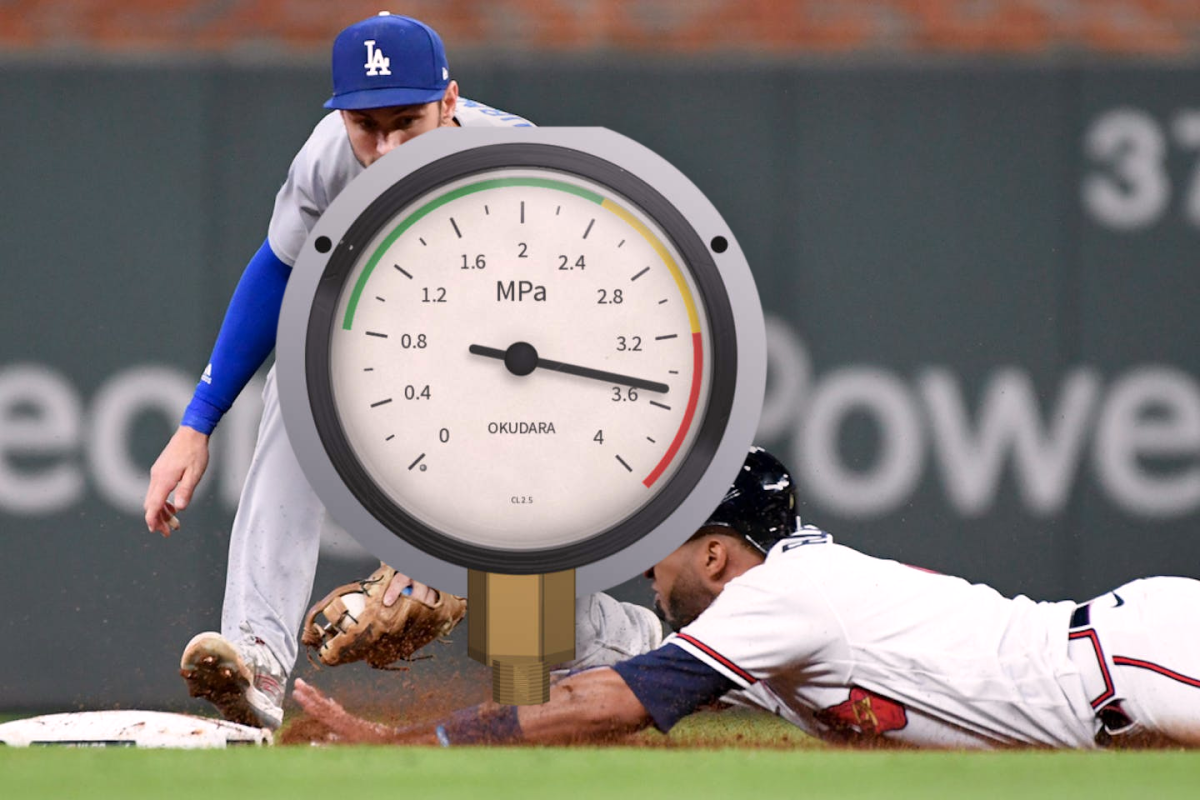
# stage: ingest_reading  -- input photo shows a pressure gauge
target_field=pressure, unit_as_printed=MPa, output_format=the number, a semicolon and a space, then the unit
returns 3.5; MPa
